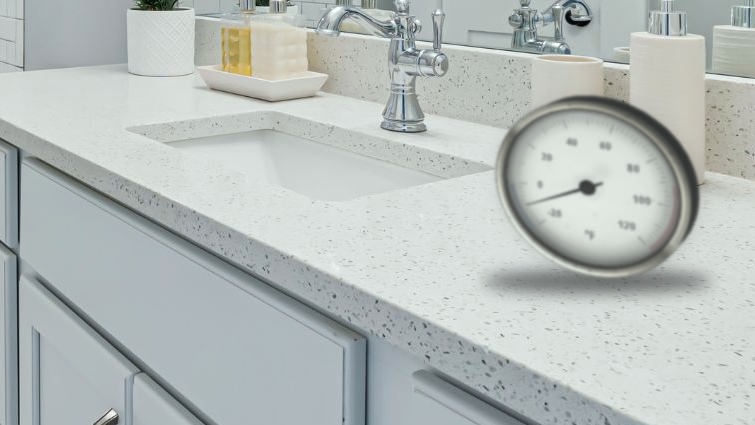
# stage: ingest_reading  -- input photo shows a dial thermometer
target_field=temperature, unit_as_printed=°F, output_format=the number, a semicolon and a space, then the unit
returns -10; °F
